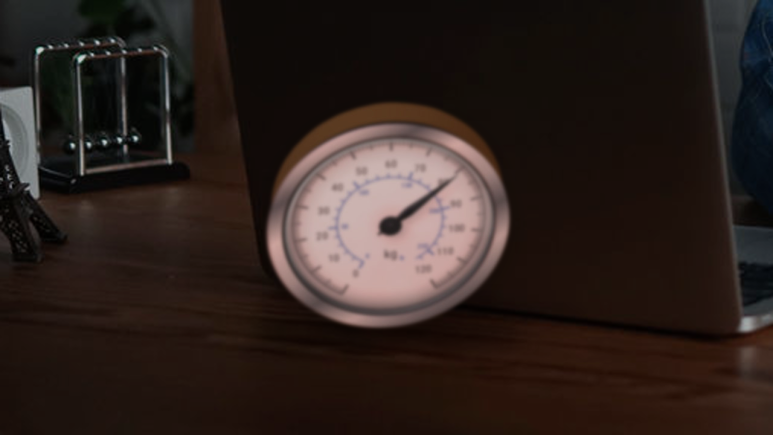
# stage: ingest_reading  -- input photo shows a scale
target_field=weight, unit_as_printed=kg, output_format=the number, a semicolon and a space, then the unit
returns 80; kg
